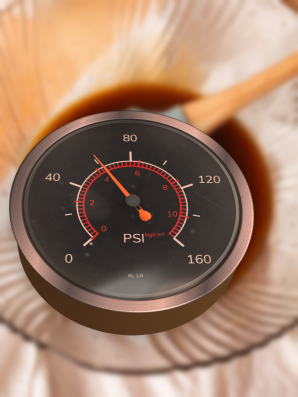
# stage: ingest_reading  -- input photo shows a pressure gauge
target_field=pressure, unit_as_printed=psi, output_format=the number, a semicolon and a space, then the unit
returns 60; psi
